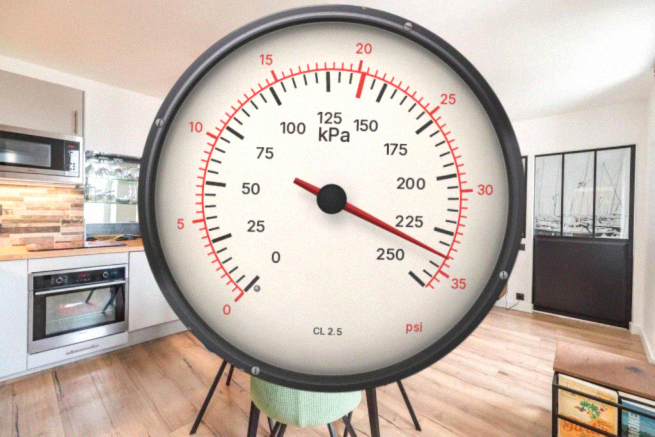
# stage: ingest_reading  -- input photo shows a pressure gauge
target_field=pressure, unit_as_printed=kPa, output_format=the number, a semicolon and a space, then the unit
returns 235; kPa
